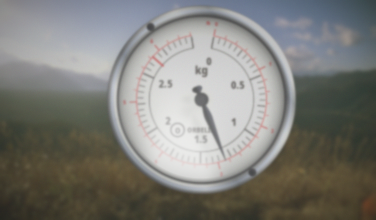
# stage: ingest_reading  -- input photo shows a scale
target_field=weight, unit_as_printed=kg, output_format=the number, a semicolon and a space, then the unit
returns 1.3; kg
